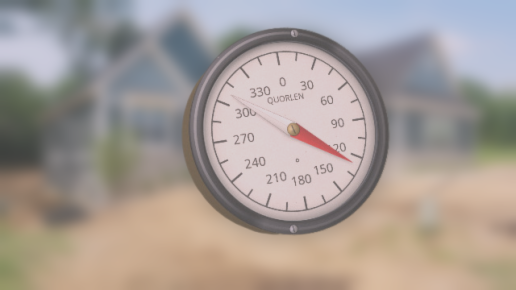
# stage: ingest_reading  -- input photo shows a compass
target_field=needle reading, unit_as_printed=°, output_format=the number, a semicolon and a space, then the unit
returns 127.5; °
